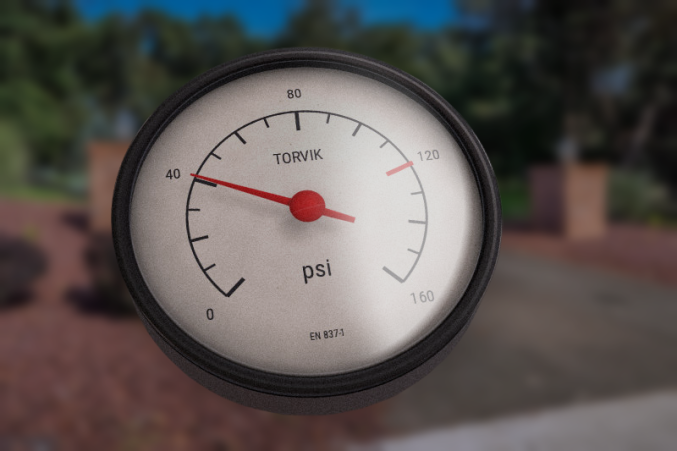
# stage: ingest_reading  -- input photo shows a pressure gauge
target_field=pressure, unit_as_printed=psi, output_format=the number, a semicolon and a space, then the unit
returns 40; psi
